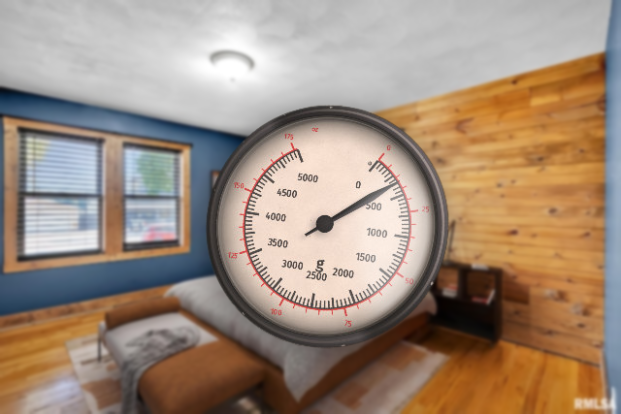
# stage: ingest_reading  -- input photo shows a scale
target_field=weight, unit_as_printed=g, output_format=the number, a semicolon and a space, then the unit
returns 350; g
